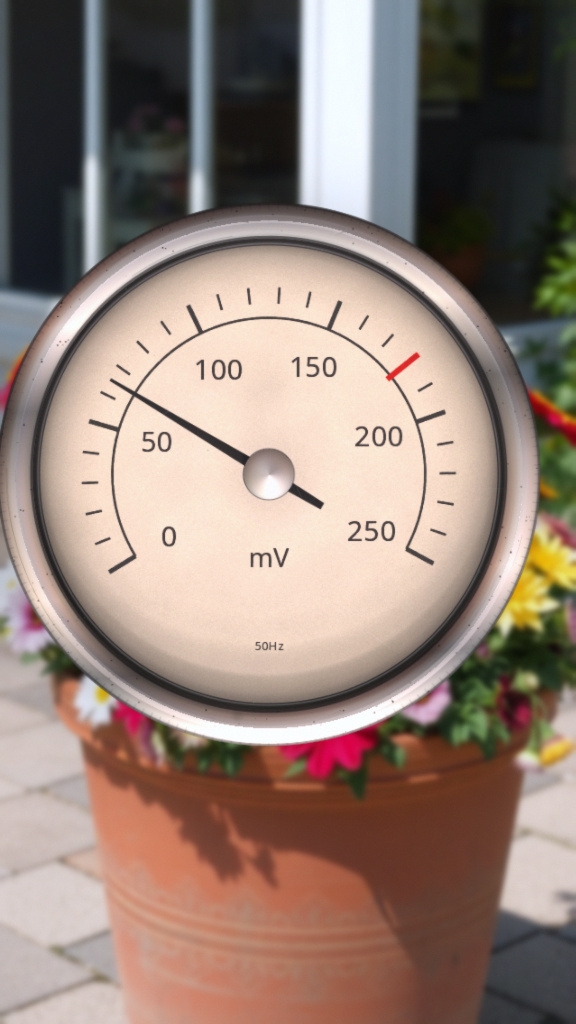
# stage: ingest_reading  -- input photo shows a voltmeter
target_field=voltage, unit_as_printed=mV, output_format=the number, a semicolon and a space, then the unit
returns 65; mV
